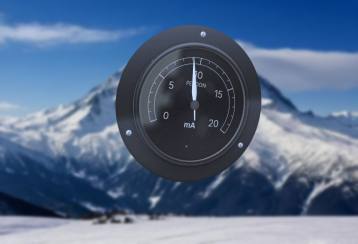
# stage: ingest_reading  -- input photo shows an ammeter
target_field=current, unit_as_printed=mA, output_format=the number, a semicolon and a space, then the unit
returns 9; mA
